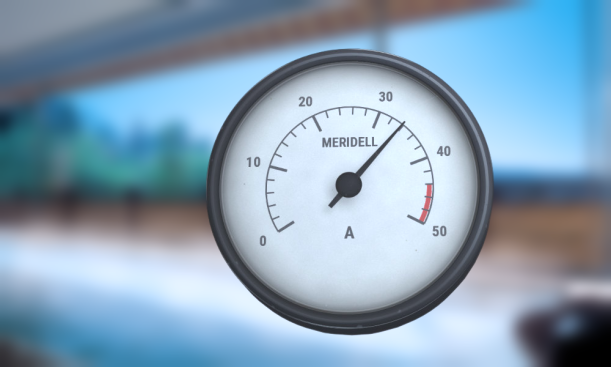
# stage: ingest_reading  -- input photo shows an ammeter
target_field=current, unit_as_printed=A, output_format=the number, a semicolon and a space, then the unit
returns 34; A
